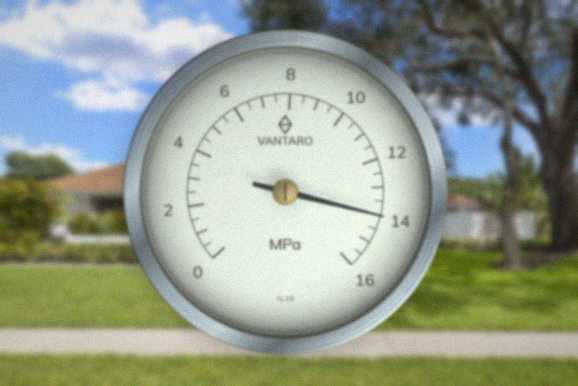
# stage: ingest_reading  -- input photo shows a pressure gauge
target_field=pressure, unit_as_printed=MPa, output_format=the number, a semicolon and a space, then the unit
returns 14; MPa
